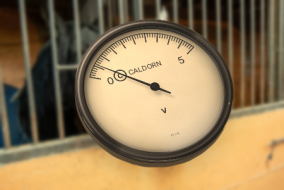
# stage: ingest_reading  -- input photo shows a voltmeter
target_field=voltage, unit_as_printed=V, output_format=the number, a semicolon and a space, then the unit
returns 0.5; V
